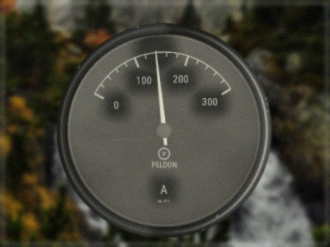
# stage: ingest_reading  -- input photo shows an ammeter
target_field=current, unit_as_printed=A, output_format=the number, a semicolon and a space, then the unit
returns 140; A
